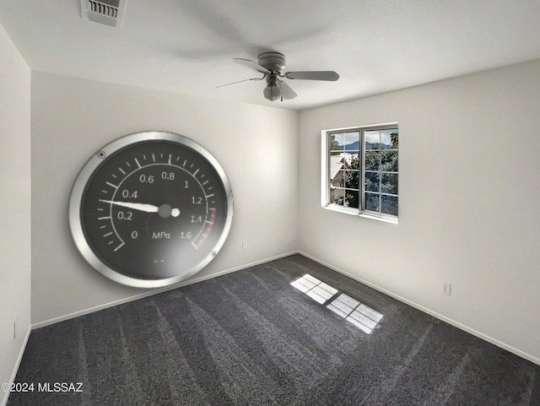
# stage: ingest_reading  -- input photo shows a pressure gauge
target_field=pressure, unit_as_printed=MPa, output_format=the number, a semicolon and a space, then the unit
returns 0.3; MPa
